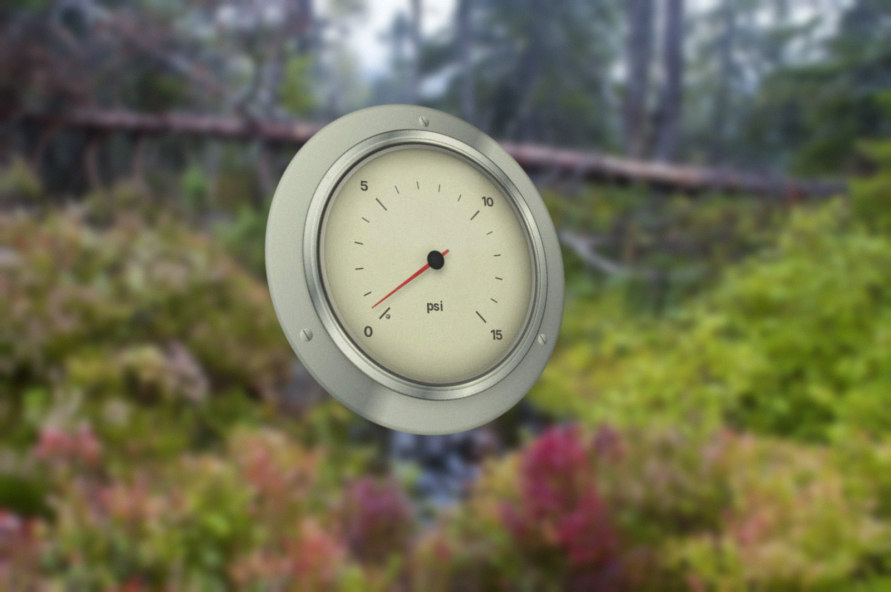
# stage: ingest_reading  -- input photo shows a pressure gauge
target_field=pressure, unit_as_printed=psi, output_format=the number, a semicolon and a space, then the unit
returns 0.5; psi
